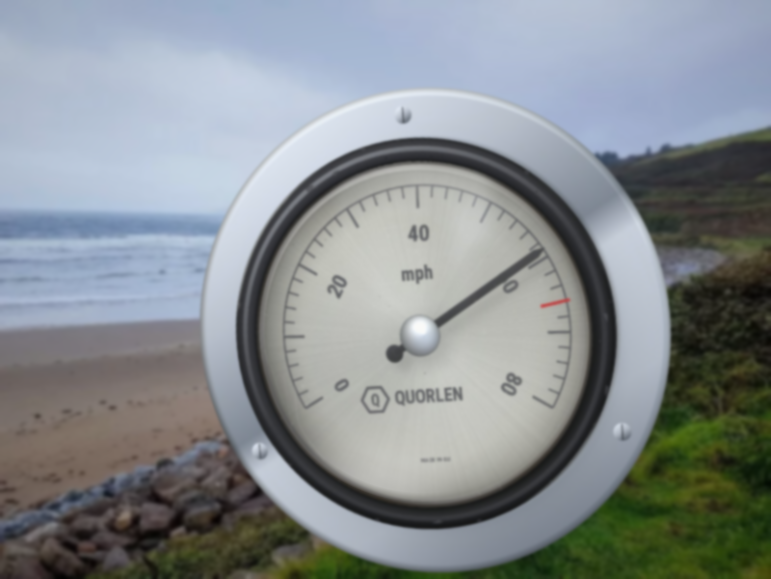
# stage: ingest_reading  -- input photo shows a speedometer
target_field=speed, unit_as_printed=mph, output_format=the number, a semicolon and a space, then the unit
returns 59; mph
